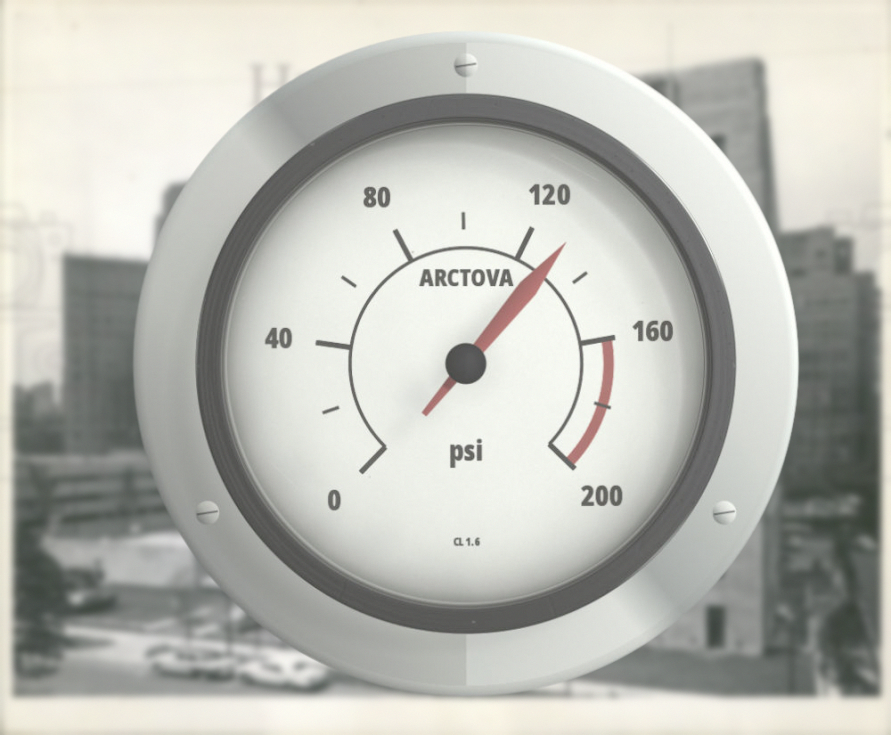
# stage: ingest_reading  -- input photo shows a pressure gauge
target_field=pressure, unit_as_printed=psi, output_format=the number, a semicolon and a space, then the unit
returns 130; psi
